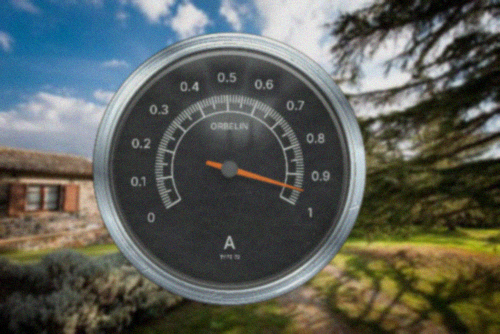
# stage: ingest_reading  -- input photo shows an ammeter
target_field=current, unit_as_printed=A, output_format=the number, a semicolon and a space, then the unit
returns 0.95; A
